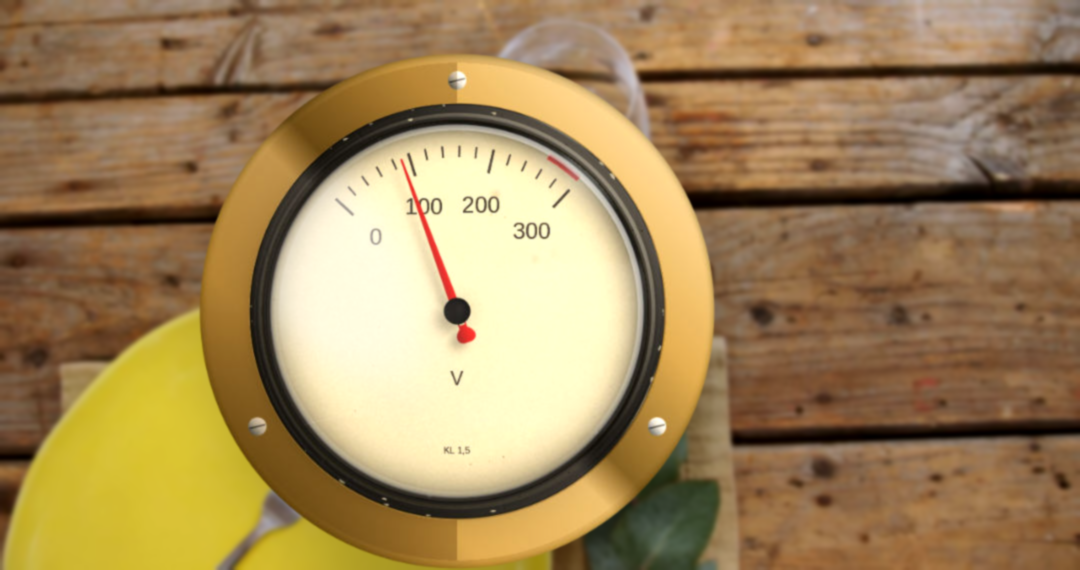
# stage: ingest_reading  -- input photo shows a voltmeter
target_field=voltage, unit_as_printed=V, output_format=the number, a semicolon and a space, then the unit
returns 90; V
